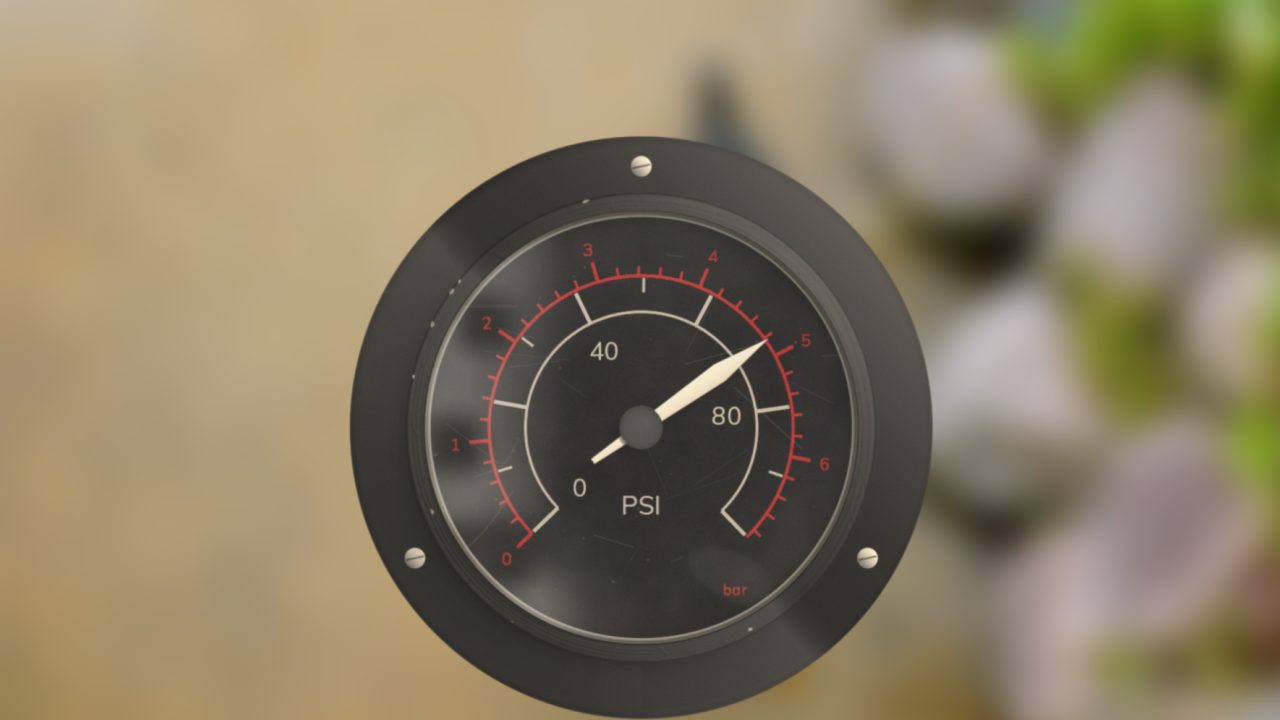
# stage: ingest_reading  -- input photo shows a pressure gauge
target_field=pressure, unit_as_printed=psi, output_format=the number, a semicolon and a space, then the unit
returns 70; psi
